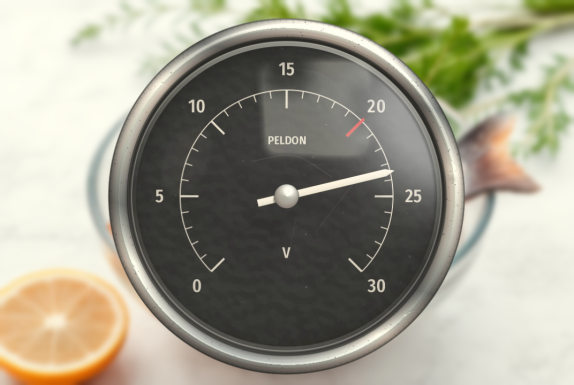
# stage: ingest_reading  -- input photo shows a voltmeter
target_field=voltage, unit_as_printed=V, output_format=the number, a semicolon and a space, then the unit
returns 23.5; V
